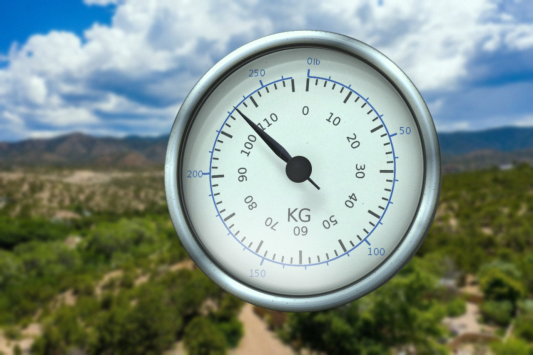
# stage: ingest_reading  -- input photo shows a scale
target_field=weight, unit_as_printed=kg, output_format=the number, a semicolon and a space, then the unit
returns 106; kg
